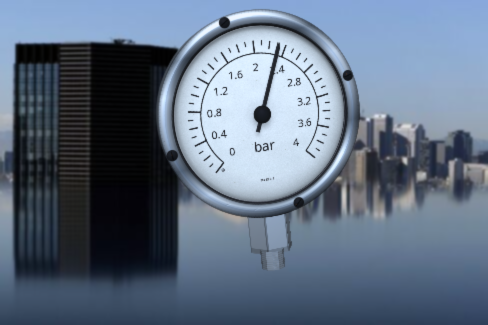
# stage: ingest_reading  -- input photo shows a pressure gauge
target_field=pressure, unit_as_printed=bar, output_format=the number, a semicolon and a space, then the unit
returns 2.3; bar
